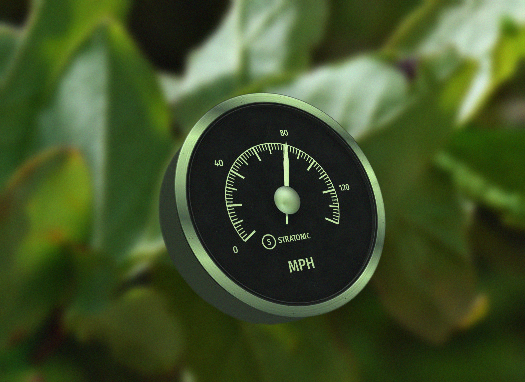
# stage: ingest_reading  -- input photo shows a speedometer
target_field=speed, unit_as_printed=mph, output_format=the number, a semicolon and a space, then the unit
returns 80; mph
